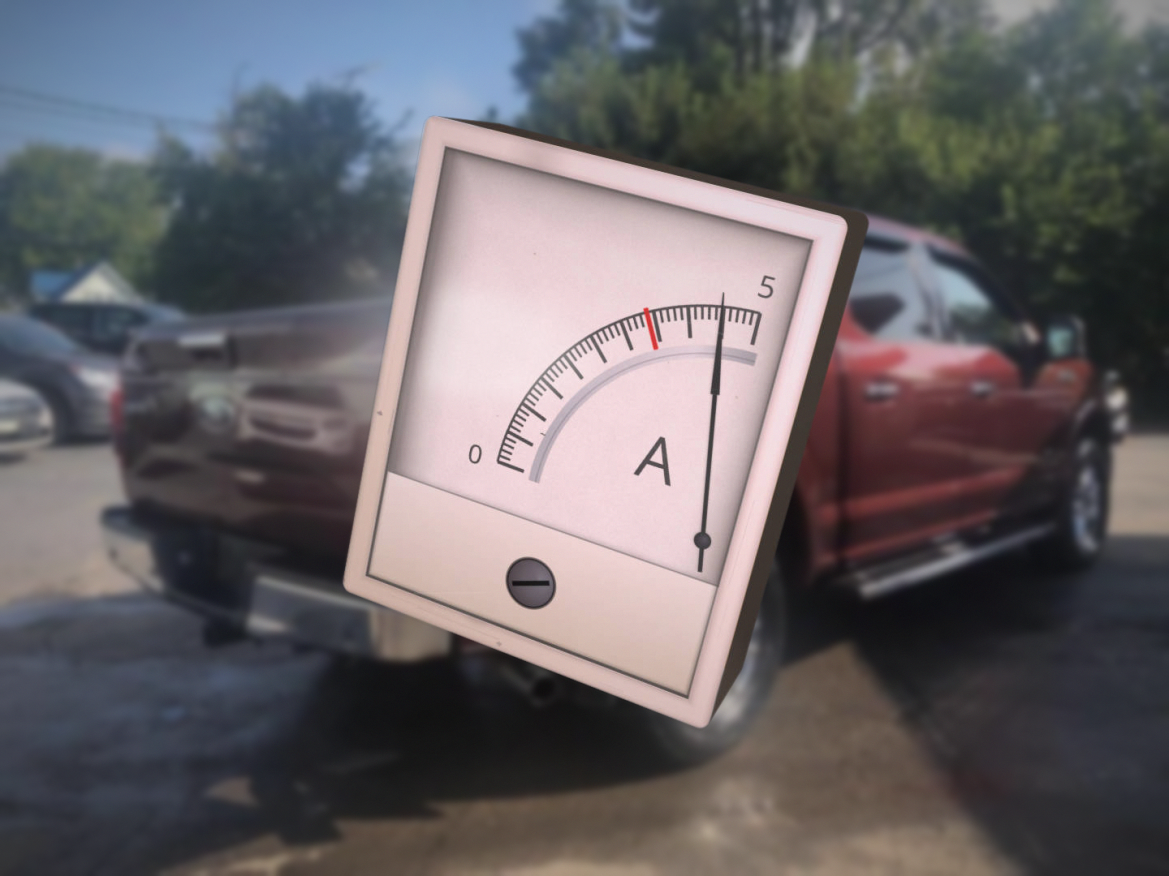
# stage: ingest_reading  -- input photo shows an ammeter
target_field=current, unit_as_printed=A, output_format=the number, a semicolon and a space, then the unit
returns 4.5; A
